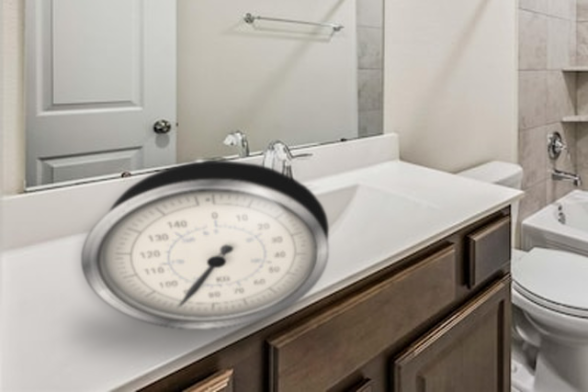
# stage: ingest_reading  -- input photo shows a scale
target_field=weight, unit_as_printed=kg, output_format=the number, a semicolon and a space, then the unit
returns 90; kg
